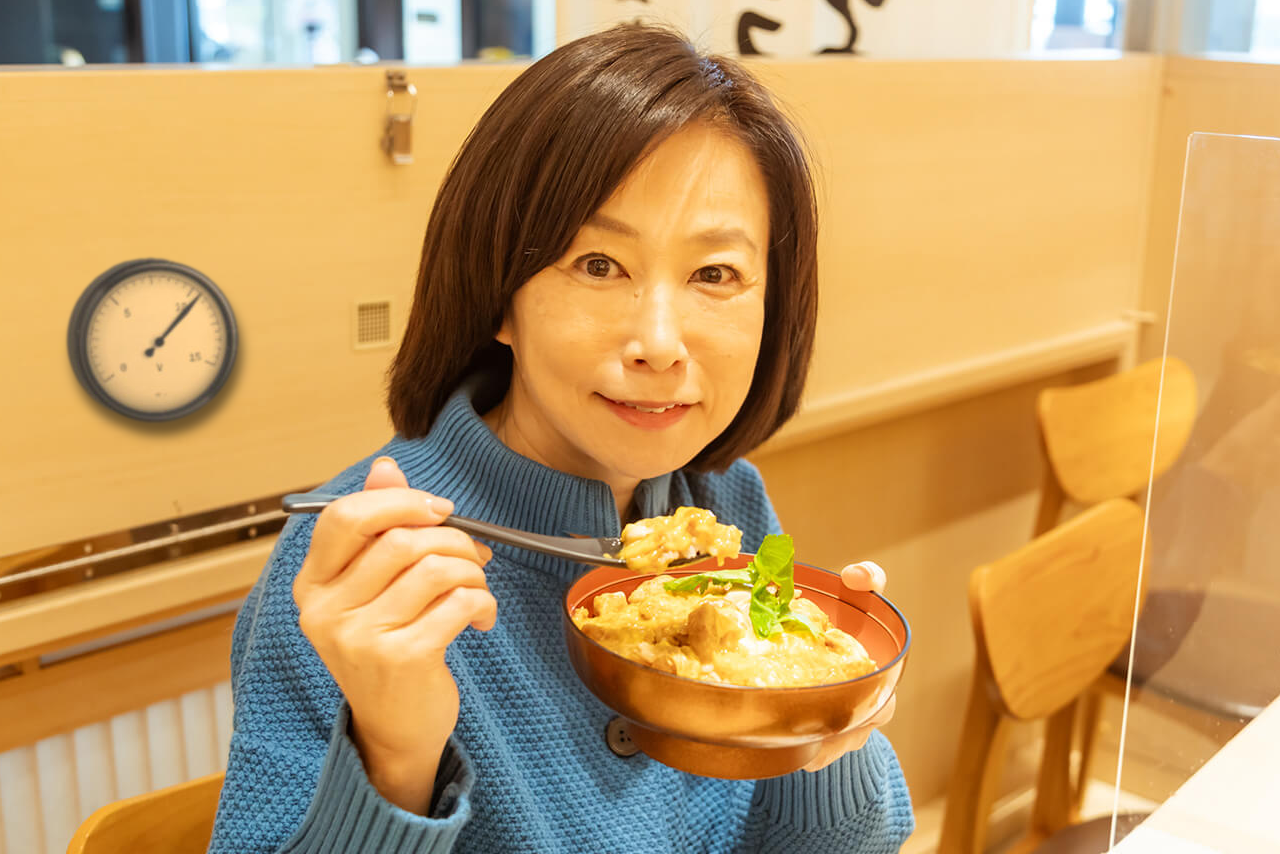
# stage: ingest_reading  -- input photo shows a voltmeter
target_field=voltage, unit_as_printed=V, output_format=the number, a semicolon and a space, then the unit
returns 10.5; V
